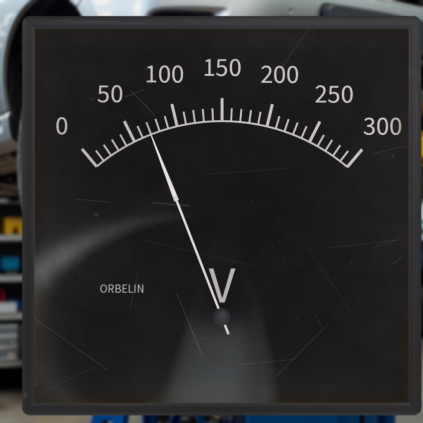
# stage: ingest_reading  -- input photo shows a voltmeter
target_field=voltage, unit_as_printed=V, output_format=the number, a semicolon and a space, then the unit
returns 70; V
